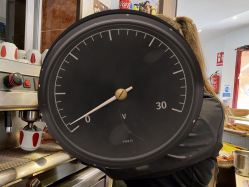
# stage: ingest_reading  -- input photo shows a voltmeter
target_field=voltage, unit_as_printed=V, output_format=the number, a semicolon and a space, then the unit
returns 1; V
